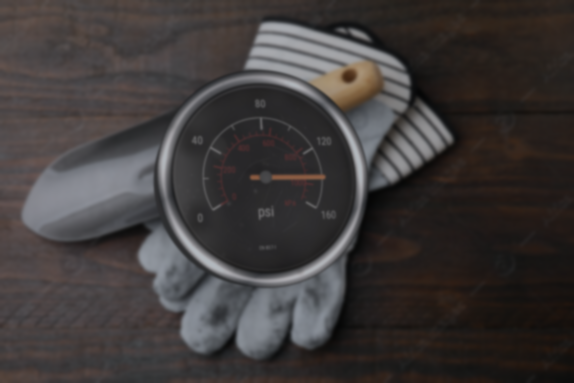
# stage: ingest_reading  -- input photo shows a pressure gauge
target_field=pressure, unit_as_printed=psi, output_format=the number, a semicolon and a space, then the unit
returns 140; psi
